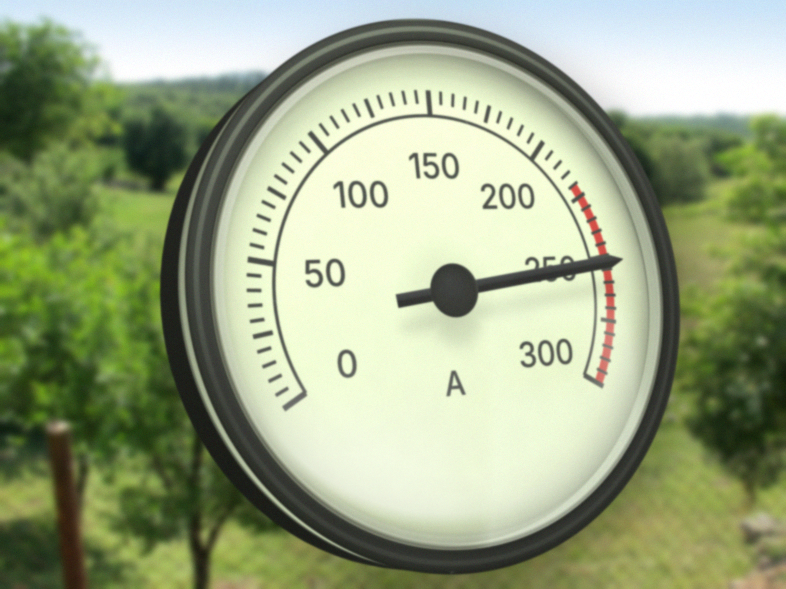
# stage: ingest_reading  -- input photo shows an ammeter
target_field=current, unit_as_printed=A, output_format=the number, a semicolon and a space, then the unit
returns 252.5; A
